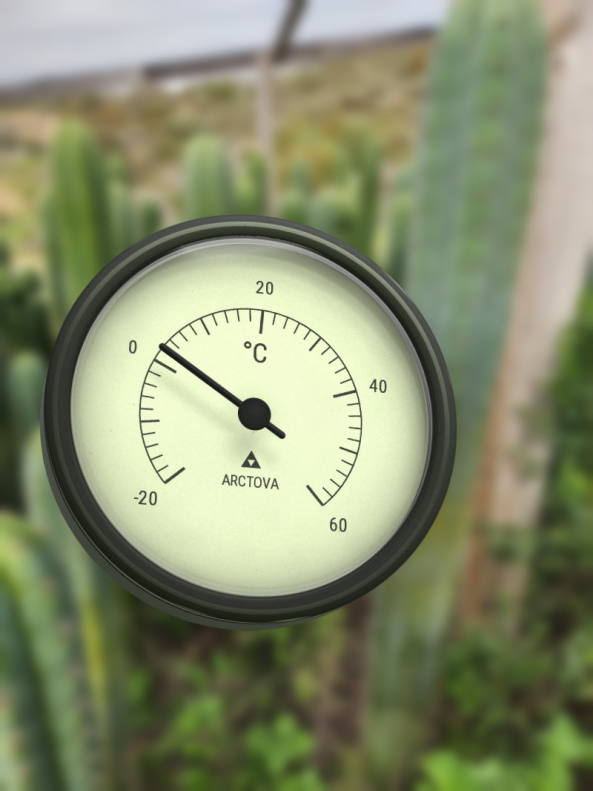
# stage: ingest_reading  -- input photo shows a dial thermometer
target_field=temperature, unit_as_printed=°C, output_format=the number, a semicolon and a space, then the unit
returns 2; °C
